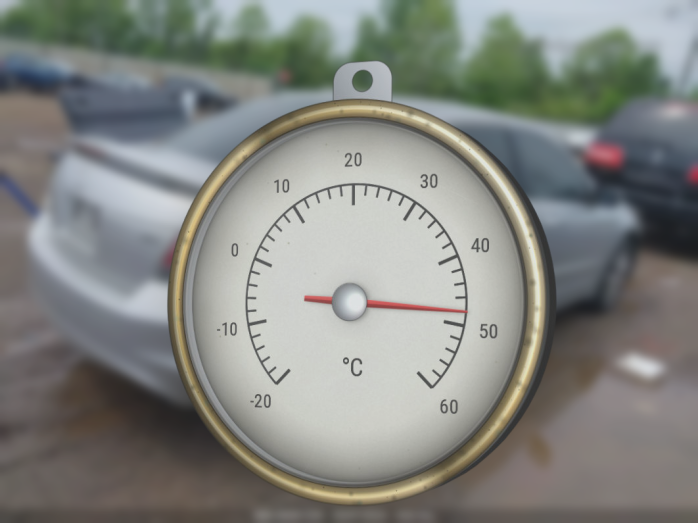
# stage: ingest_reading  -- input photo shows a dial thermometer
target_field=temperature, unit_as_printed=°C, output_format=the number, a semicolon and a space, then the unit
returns 48; °C
